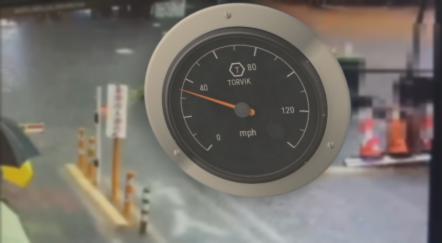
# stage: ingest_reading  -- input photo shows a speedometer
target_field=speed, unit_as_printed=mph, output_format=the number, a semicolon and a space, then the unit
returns 35; mph
